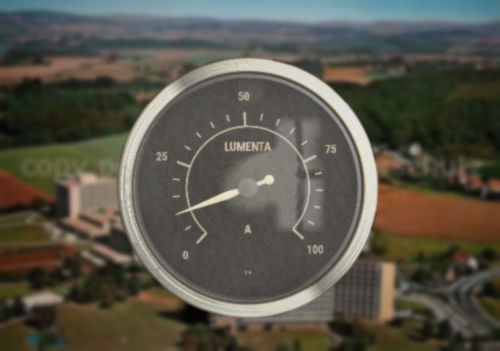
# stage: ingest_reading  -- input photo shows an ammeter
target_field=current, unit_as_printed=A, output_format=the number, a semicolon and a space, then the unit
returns 10; A
